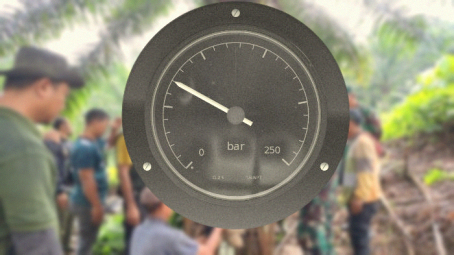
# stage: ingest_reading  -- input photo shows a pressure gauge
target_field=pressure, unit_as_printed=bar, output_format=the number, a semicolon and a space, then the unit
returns 70; bar
